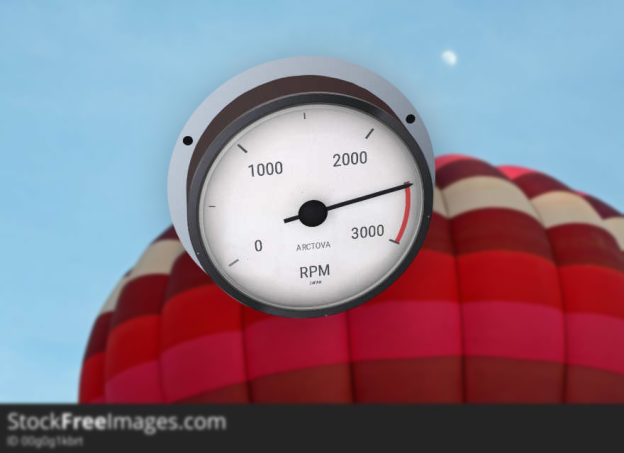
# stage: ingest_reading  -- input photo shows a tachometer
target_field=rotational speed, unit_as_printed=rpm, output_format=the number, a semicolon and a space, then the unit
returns 2500; rpm
